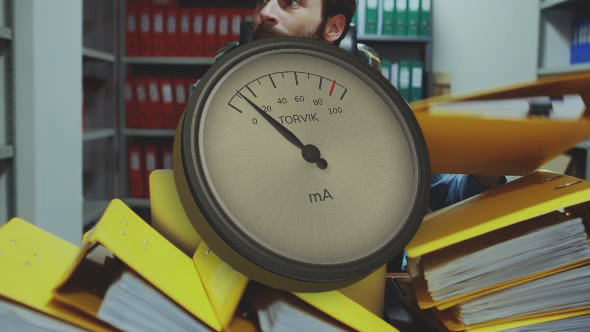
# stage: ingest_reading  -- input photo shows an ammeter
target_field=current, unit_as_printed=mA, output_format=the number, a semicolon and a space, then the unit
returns 10; mA
